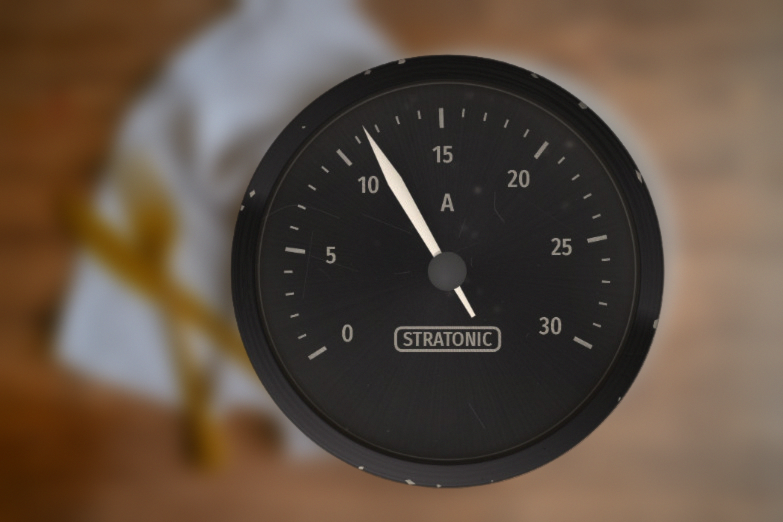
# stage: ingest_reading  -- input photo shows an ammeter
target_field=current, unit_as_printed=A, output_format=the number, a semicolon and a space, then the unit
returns 11.5; A
